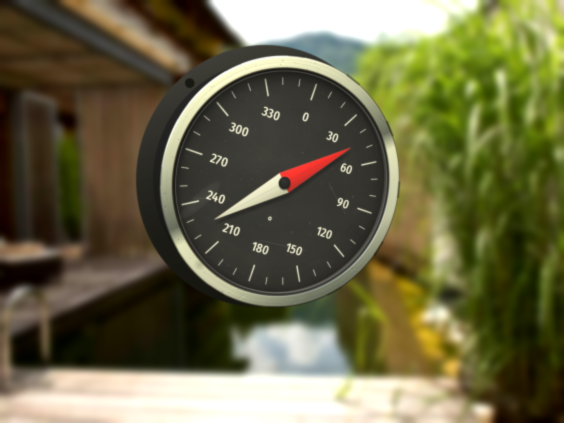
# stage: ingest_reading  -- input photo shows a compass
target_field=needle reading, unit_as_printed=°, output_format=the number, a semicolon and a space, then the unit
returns 45; °
